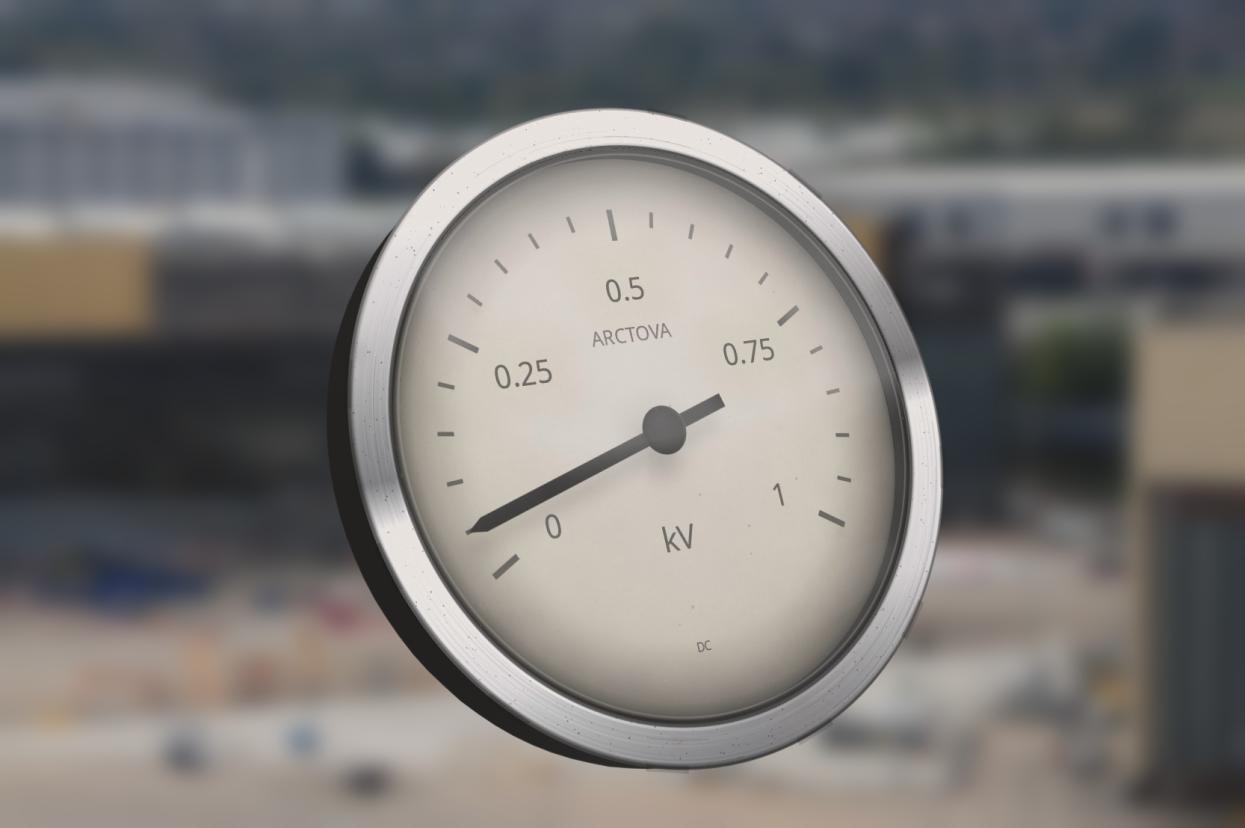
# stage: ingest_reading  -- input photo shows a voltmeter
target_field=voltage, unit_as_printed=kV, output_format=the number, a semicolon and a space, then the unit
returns 0.05; kV
